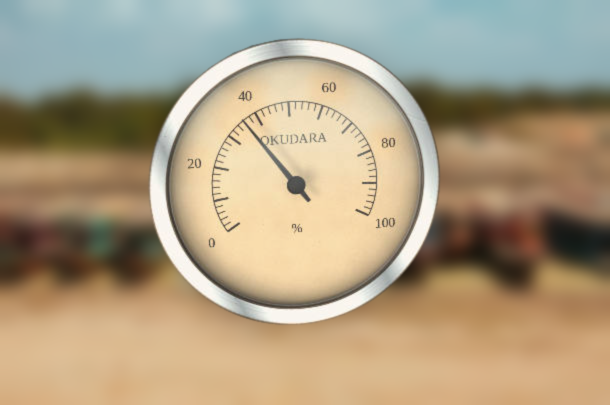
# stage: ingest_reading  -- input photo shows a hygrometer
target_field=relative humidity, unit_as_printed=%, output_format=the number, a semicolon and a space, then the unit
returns 36; %
